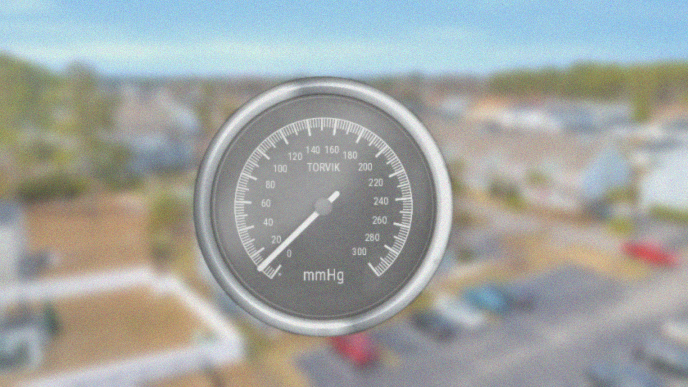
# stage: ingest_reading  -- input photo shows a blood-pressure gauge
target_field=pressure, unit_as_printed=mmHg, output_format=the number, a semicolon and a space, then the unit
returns 10; mmHg
